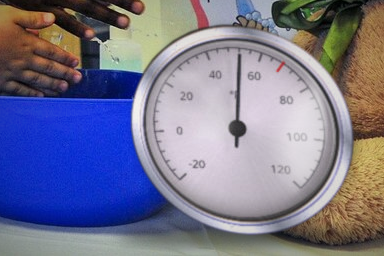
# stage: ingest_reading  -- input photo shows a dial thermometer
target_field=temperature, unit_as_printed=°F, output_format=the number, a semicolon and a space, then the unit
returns 52; °F
